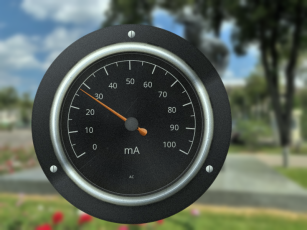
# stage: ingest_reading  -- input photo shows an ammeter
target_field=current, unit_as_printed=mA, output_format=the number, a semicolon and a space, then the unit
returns 27.5; mA
